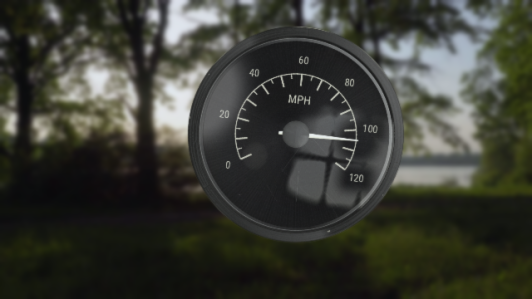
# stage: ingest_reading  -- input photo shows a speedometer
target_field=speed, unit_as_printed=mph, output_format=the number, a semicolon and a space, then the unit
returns 105; mph
